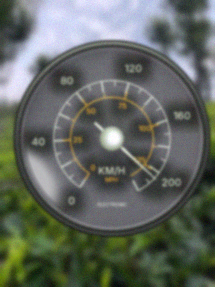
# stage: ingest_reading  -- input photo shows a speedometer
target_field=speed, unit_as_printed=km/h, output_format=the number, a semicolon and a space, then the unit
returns 205; km/h
